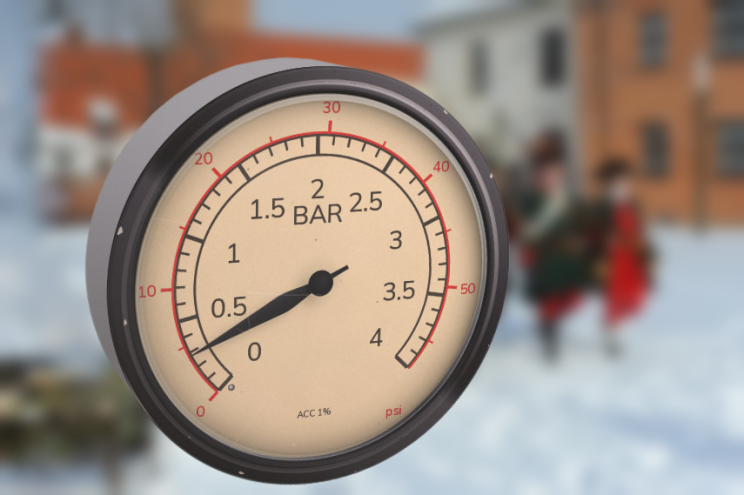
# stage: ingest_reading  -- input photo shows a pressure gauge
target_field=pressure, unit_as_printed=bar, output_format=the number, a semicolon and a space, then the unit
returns 0.3; bar
